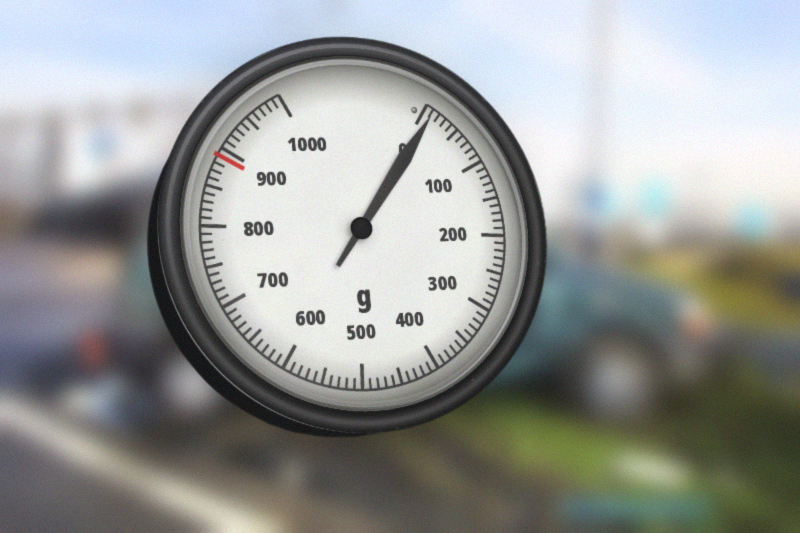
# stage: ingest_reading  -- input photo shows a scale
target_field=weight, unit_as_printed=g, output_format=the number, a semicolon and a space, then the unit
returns 10; g
